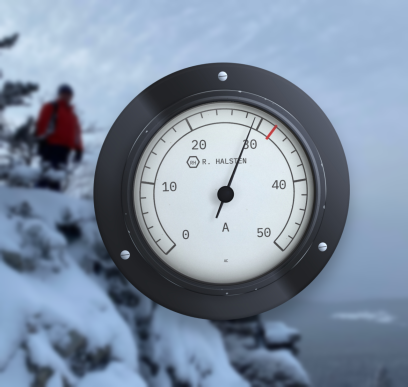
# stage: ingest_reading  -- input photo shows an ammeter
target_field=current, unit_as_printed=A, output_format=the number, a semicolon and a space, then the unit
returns 29; A
